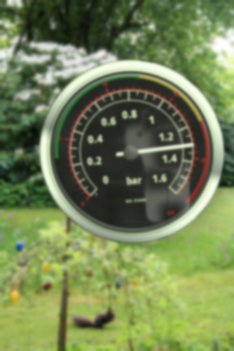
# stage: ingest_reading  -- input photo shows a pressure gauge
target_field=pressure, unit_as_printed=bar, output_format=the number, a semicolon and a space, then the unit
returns 1.3; bar
